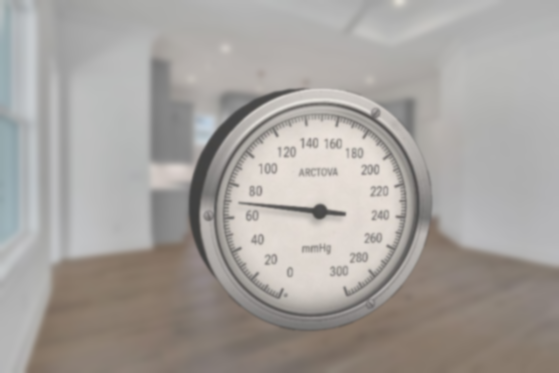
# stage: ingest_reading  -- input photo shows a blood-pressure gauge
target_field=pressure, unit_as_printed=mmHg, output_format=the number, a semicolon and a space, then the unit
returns 70; mmHg
